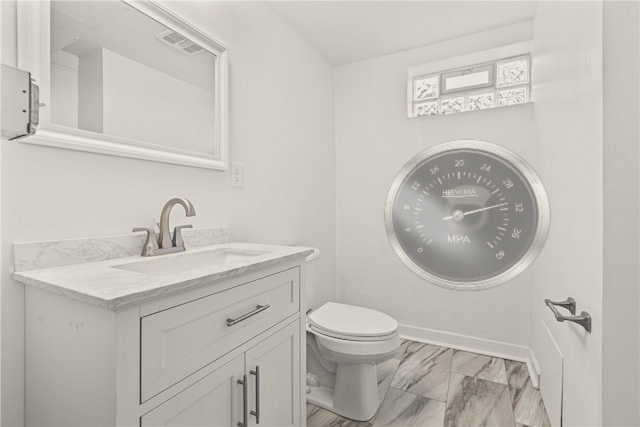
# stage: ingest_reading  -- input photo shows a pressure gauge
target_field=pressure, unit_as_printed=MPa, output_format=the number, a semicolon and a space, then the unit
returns 31; MPa
